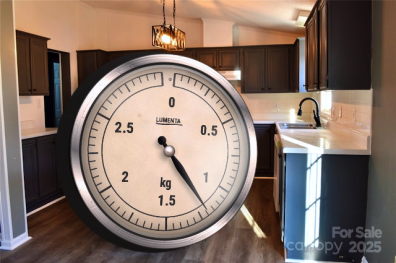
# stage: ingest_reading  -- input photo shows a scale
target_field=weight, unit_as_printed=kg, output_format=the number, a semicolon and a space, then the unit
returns 1.2; kg
